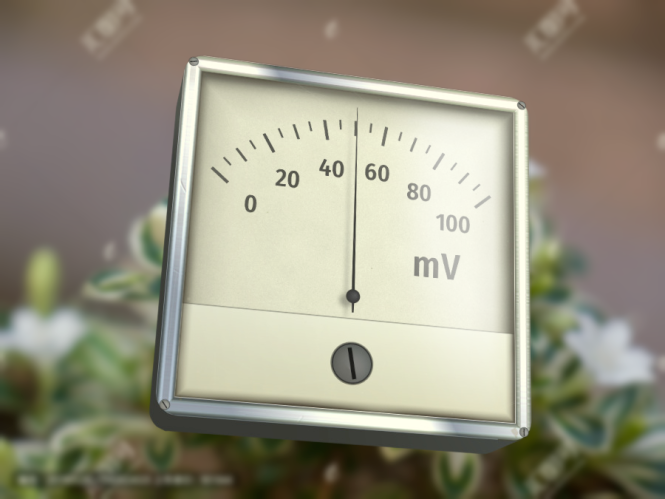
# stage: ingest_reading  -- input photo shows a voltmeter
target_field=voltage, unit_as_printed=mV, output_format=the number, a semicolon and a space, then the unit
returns 50; mV
